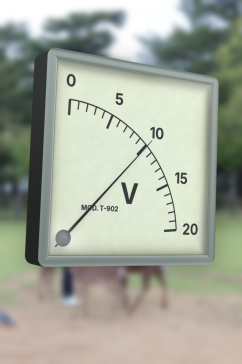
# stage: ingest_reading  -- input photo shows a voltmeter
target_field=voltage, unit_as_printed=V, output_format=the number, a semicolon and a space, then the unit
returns 10; V
